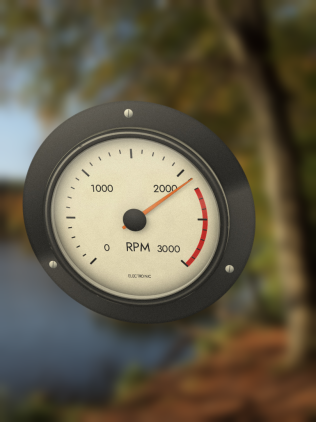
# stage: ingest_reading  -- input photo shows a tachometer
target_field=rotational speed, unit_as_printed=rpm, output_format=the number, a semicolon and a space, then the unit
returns 2100; rpm
